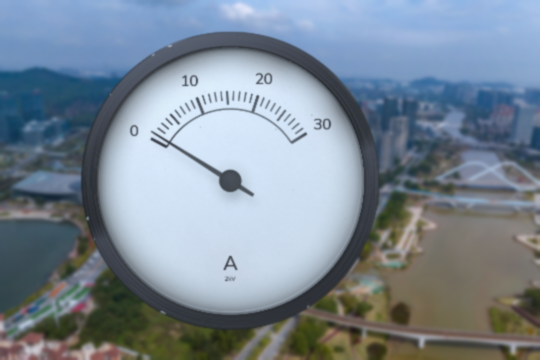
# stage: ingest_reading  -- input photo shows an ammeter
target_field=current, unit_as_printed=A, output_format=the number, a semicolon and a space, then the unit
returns 1; A
